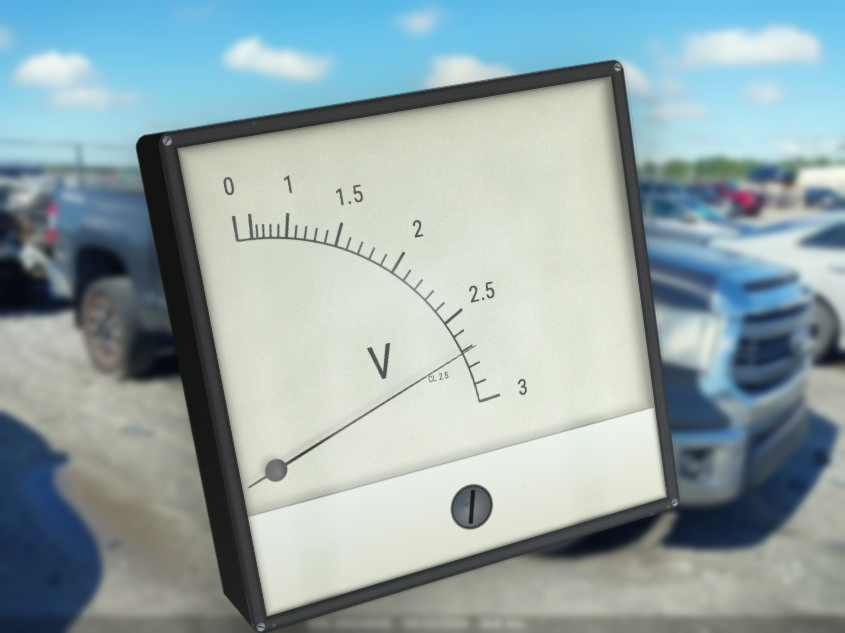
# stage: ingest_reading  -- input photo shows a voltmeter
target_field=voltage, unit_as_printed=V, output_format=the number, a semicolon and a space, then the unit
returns 2.7; V
